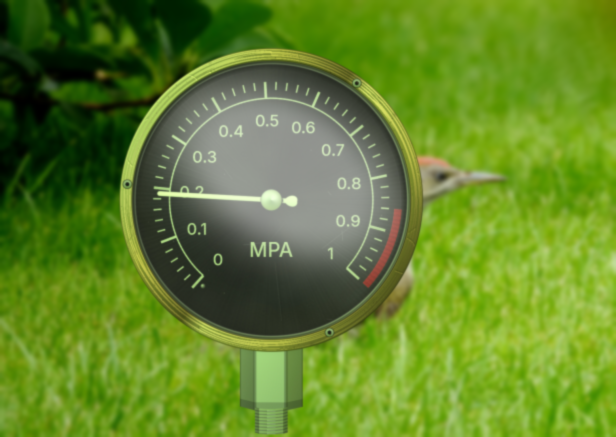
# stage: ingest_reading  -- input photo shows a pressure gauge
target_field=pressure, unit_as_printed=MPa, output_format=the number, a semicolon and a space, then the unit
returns 0.19; MPa
